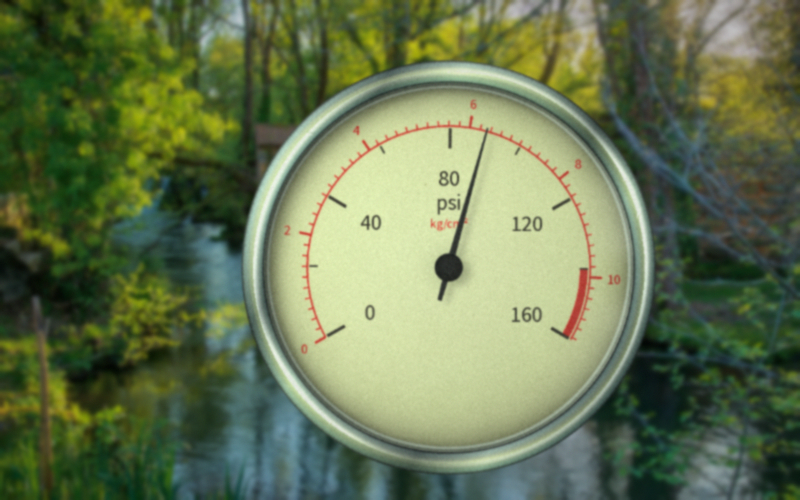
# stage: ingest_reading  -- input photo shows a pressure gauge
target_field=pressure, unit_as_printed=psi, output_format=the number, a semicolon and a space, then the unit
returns 90; psi
